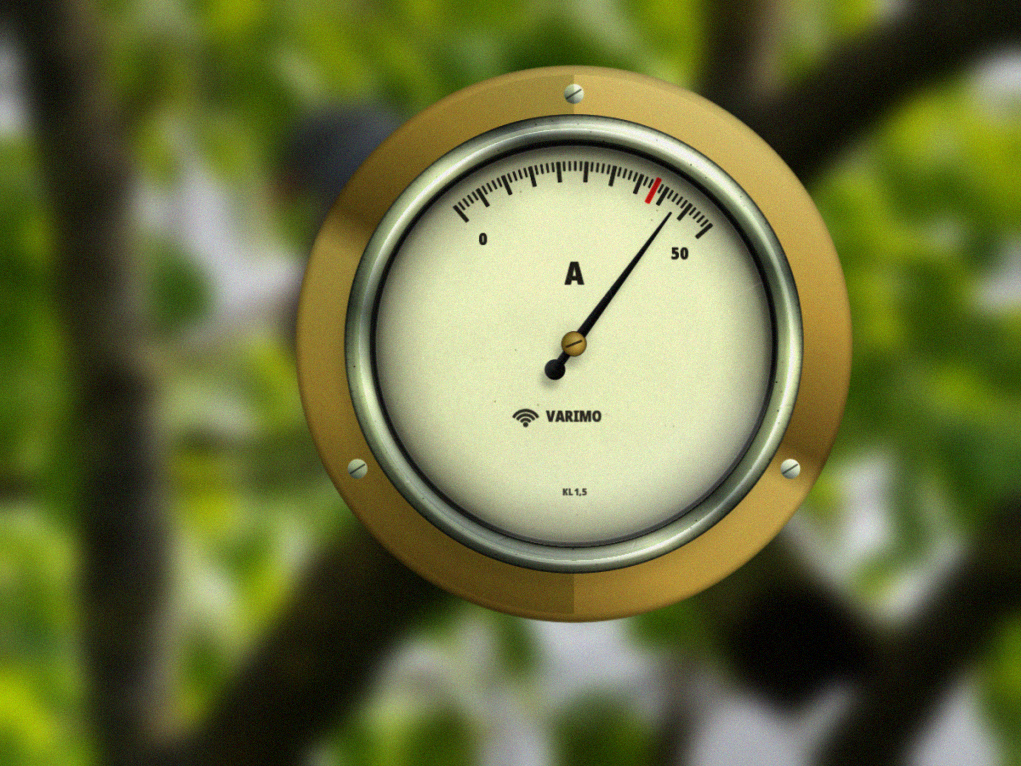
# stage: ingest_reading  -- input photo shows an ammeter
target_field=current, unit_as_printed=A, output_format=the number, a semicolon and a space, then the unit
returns 43; A
